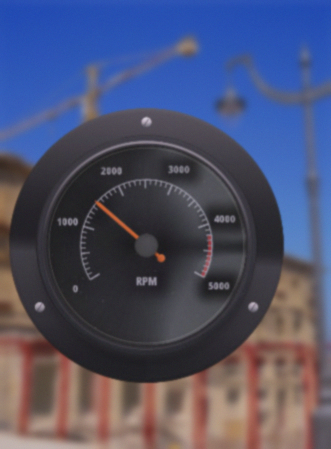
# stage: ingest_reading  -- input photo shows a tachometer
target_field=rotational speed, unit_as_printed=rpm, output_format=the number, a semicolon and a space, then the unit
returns 1500; rpm
